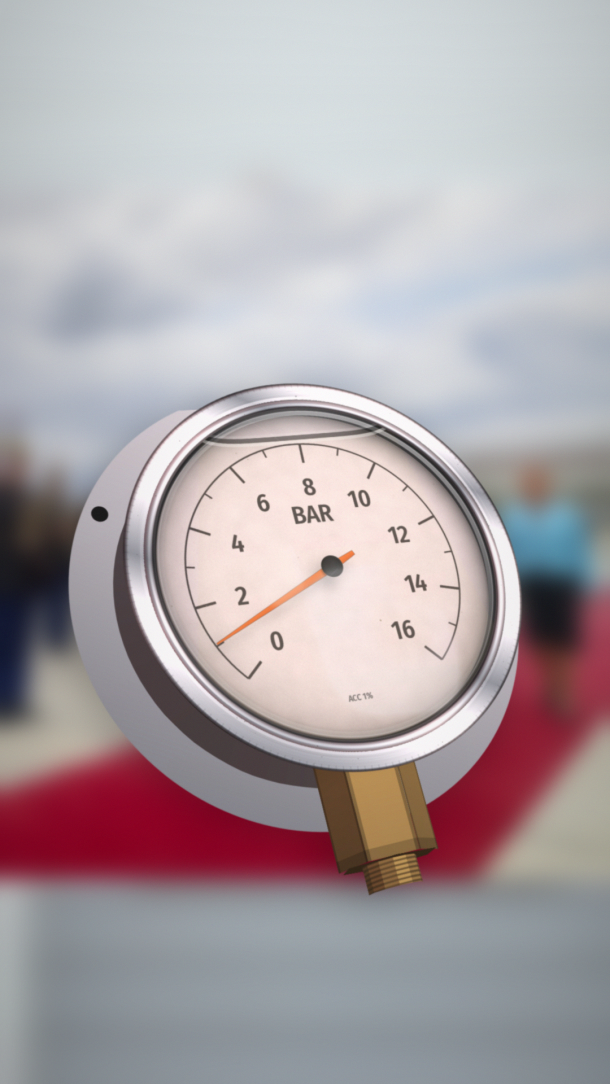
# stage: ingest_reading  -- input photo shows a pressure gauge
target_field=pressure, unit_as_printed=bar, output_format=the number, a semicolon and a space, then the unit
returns 1; bar
